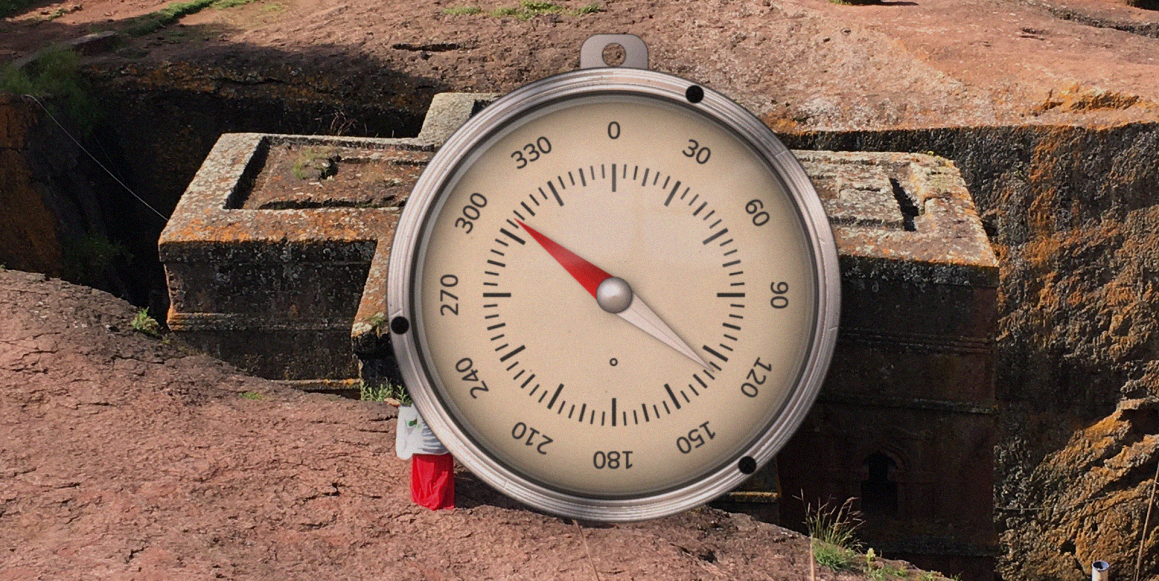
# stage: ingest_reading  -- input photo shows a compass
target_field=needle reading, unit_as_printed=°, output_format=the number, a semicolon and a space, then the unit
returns 307.5; °
